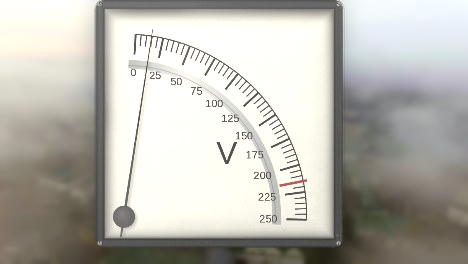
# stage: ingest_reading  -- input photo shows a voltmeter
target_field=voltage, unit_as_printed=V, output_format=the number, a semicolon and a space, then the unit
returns 15; V
